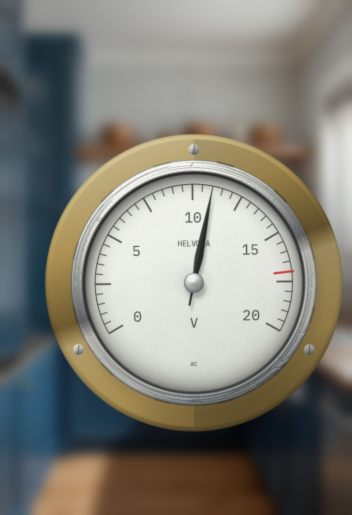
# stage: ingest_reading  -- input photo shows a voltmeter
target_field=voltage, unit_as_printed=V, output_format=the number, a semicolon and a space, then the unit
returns 11; V
